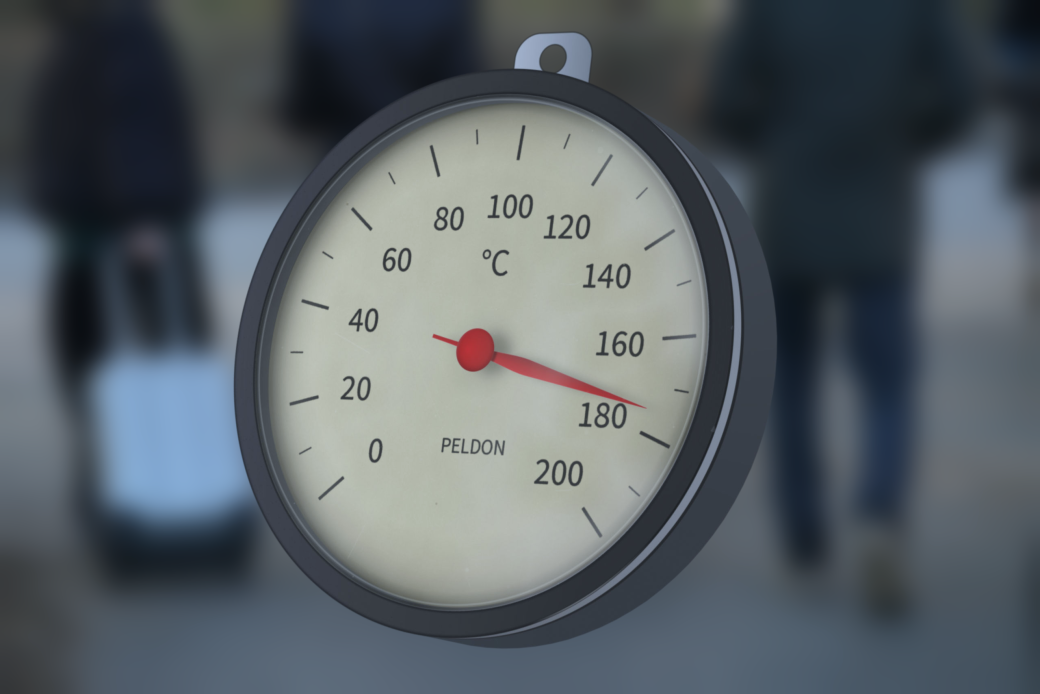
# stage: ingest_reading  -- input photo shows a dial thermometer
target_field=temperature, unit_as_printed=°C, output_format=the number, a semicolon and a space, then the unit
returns 175; °C
